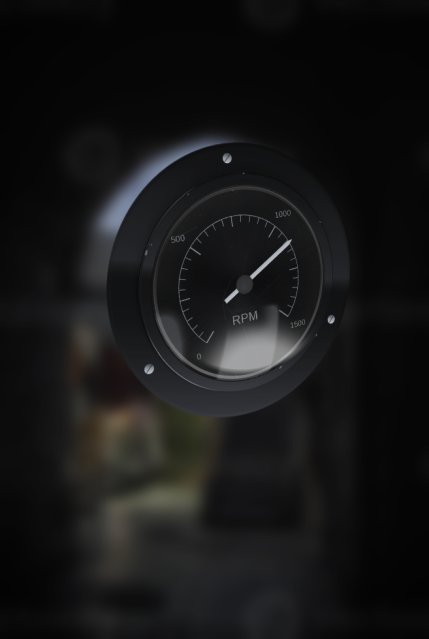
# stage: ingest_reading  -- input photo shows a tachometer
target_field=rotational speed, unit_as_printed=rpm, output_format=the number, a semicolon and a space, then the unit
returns 1100; rpm
